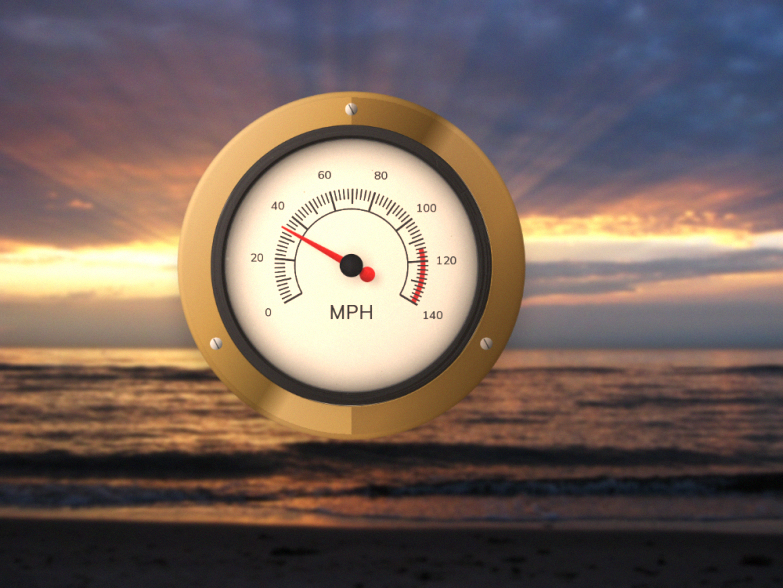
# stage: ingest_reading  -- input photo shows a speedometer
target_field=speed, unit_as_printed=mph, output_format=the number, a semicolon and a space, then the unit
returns 34; mph
